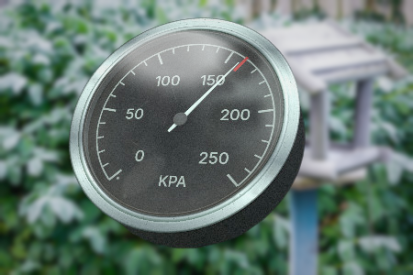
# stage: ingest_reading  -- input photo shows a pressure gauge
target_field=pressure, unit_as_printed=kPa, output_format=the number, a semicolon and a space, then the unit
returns 160; kPa
